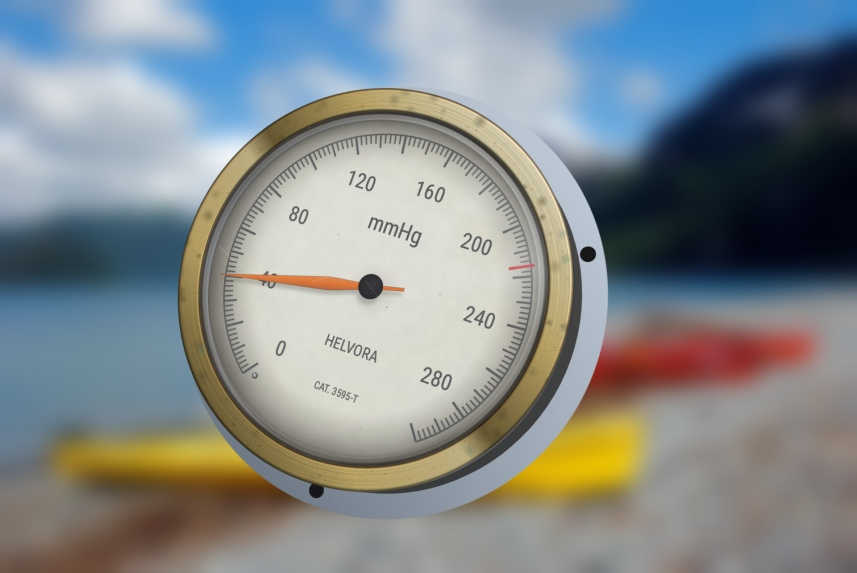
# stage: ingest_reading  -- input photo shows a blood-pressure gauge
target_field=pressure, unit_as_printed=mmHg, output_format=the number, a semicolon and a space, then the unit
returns 40; mmHg
